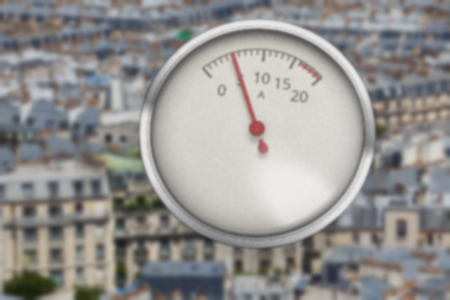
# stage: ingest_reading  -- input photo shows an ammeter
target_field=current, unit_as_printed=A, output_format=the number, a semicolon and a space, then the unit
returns 5; A
